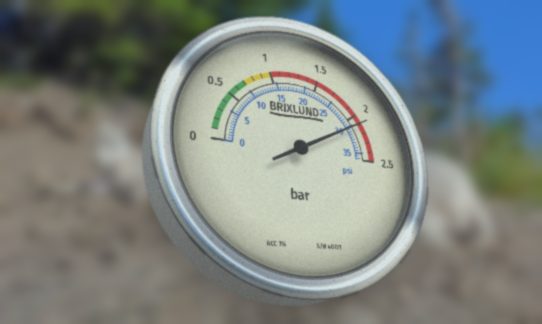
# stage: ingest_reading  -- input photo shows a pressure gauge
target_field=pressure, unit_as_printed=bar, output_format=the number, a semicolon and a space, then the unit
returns 2.1; bar
